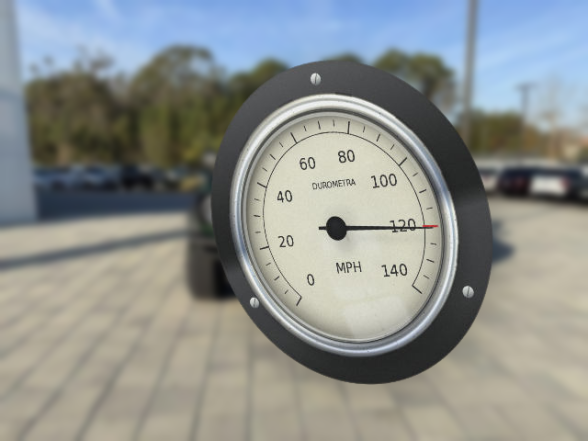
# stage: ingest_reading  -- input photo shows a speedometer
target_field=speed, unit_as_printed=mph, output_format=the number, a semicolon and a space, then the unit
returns 120; mph
